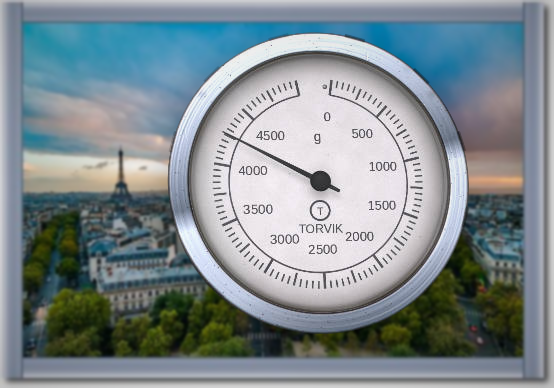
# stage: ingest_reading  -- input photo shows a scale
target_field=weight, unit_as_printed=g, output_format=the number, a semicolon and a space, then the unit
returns 4250; g
